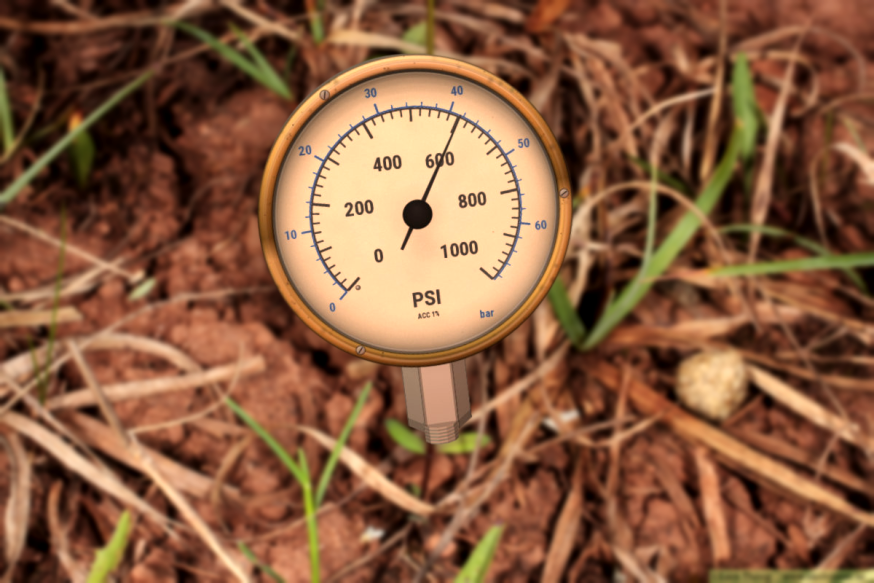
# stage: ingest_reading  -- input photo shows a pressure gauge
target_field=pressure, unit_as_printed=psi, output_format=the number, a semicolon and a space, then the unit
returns 600; psi
